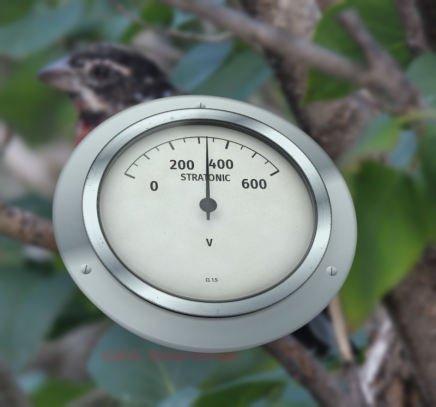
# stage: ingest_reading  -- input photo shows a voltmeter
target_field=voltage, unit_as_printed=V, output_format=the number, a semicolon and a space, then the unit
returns 325; V
